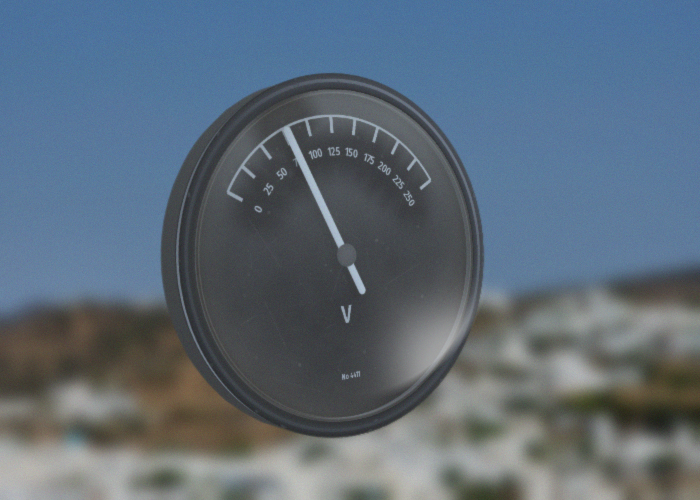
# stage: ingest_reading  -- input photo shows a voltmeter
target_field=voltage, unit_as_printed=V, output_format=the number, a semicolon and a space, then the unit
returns 75; V
